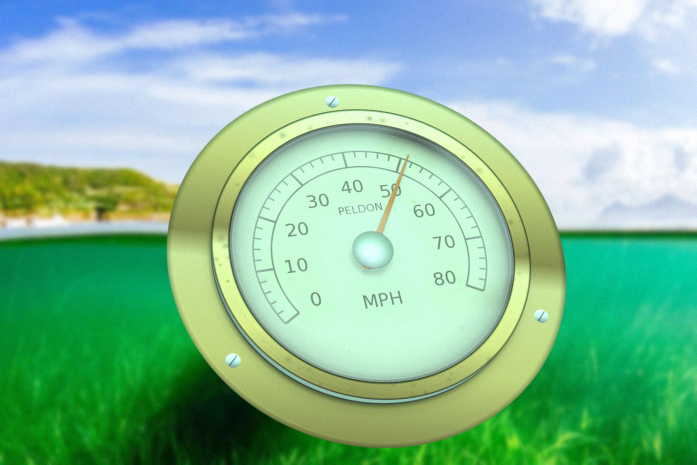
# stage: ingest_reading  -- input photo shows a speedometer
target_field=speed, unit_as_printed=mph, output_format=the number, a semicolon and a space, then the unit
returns 51; mph
